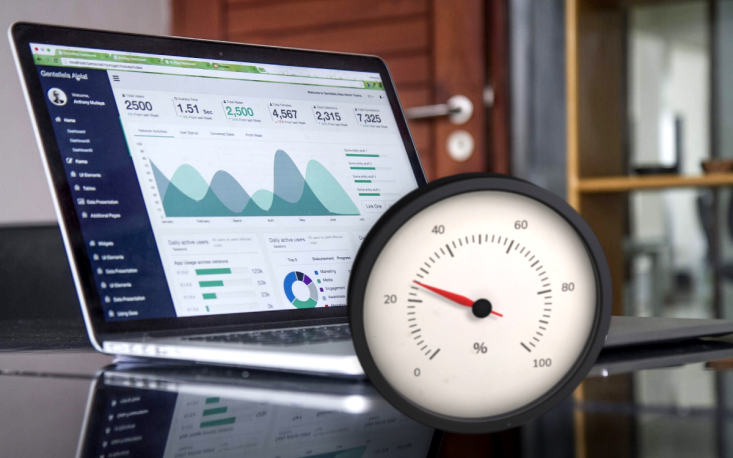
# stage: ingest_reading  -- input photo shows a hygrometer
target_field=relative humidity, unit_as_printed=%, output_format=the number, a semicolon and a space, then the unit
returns 26; %
